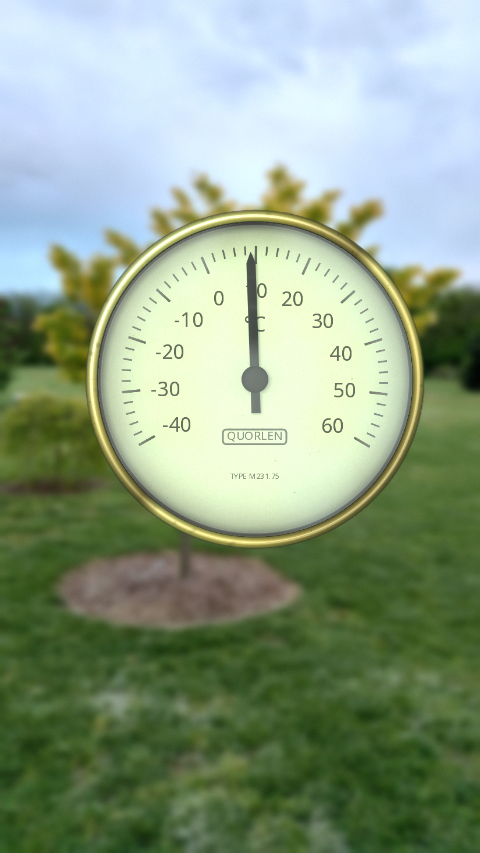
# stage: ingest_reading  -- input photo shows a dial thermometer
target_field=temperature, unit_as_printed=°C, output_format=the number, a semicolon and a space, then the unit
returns 9; °C
